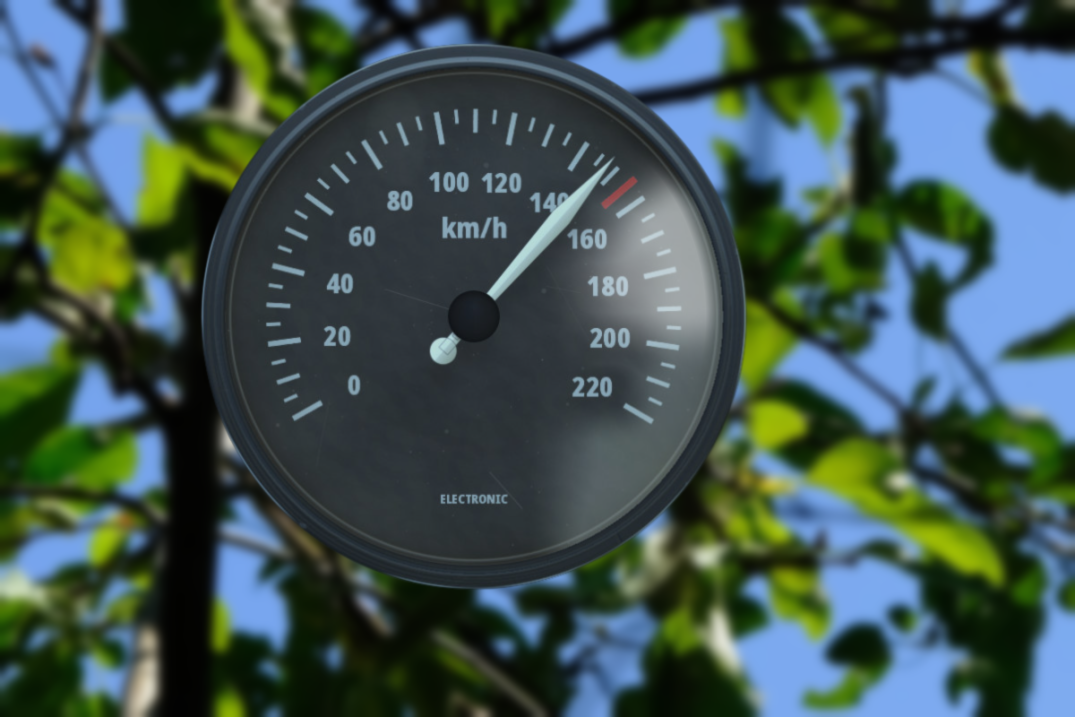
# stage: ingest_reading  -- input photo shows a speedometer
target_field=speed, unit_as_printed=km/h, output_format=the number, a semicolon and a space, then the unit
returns 147.5; km/h
